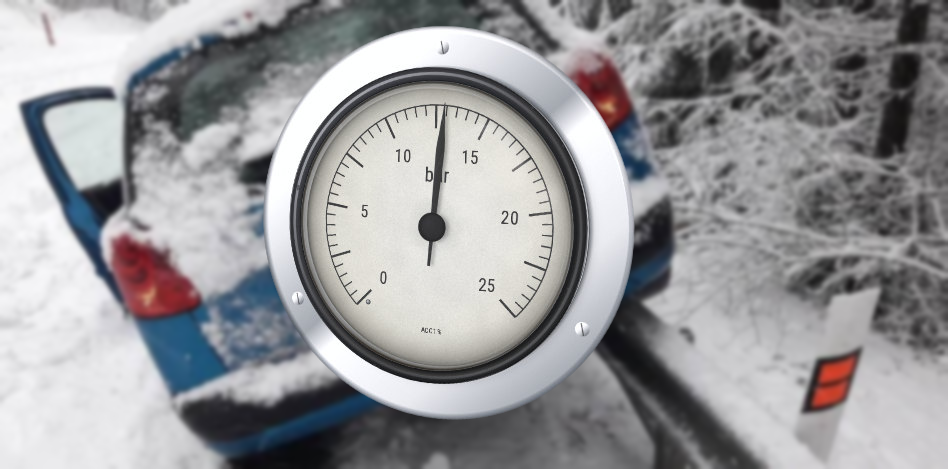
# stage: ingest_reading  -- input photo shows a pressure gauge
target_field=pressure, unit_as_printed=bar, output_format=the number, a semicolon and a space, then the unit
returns 13; bar
